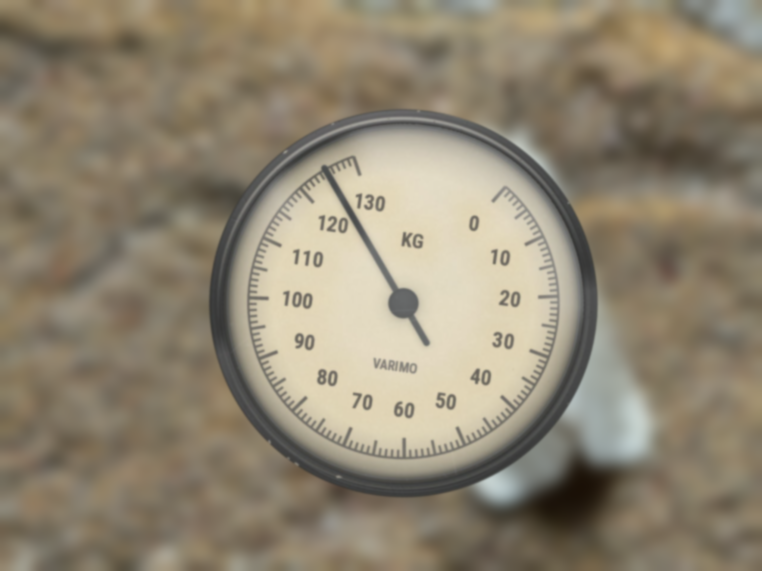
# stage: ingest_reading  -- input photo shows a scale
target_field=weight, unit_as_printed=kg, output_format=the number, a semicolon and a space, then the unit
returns 125; kg
